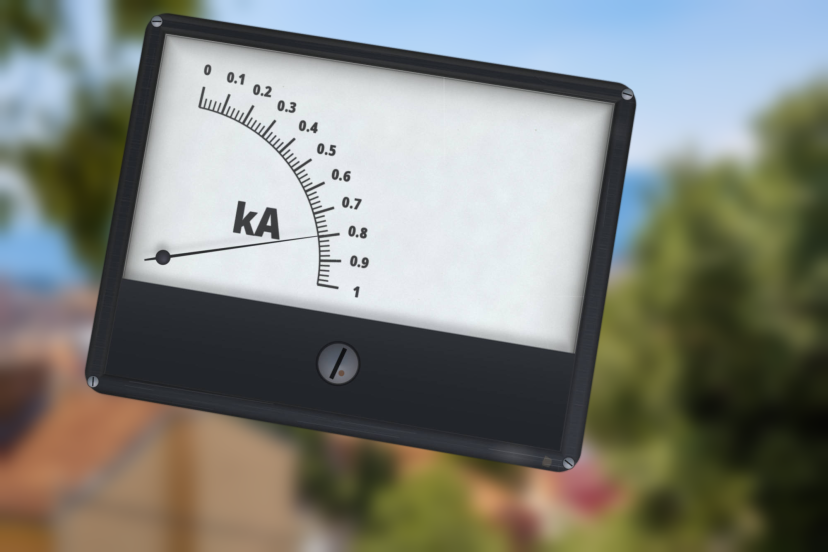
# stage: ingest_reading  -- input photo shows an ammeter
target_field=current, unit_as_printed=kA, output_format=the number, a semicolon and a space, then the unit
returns 0.8; kA
